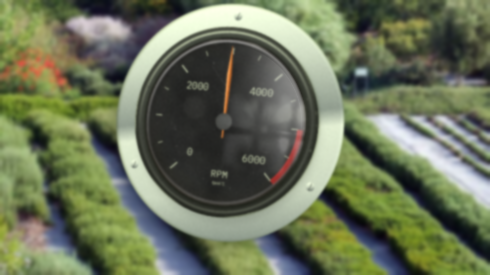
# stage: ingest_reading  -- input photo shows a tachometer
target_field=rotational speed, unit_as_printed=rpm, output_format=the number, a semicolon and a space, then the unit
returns 3000; rpm
